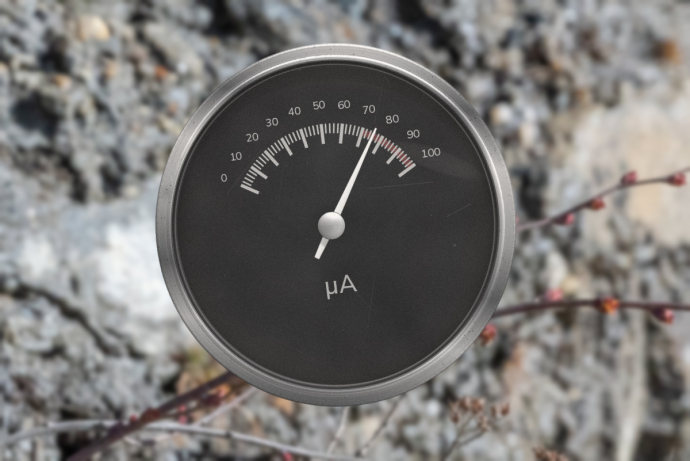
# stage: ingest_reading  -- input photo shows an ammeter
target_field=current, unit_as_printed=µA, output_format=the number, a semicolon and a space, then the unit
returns 76; µA
